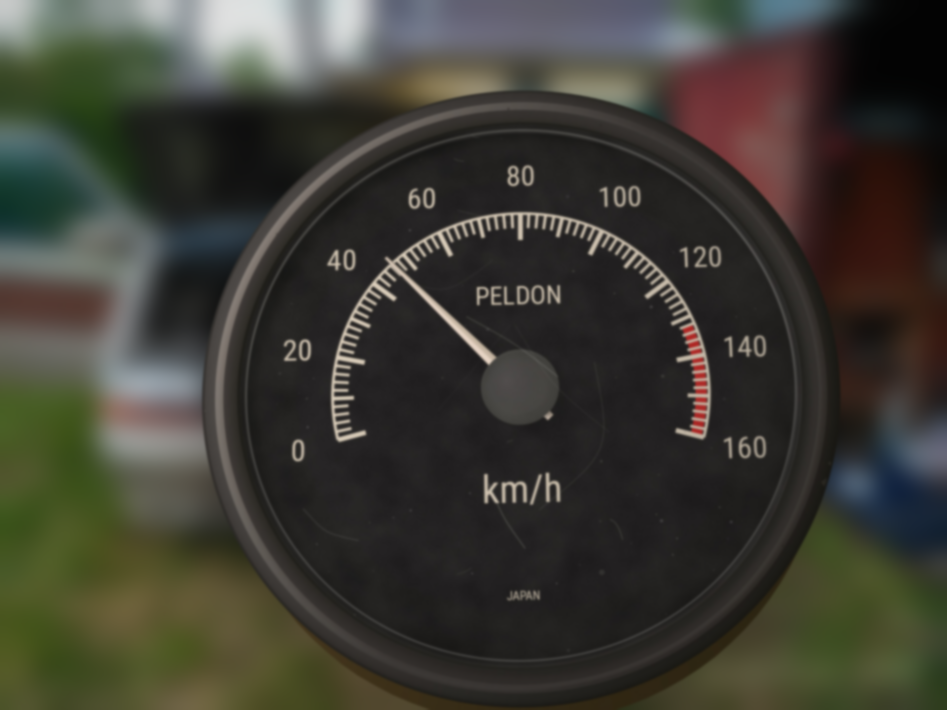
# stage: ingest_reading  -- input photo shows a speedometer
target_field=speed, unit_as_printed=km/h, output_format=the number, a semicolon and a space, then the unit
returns 46; km/h
